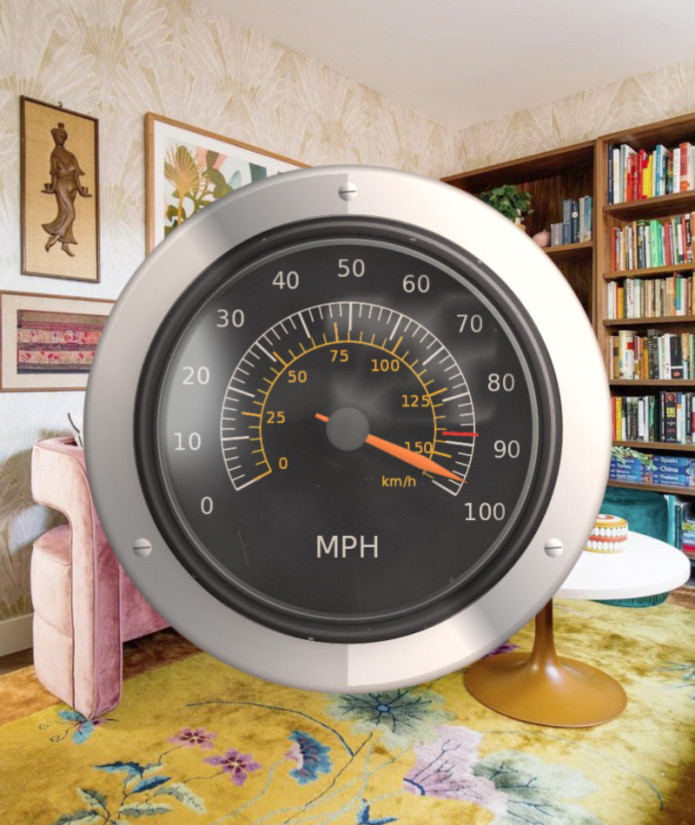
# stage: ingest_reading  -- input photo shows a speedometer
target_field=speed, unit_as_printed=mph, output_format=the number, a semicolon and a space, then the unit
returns 97; mph
